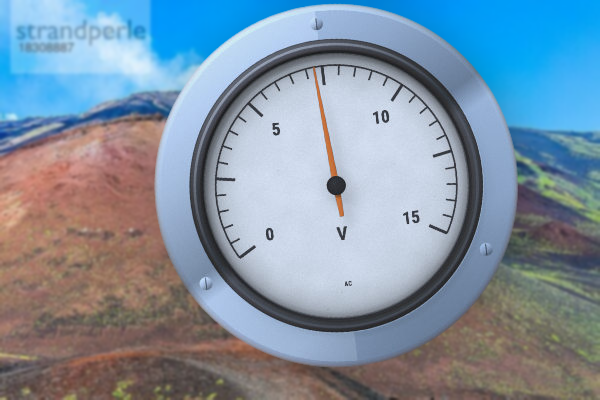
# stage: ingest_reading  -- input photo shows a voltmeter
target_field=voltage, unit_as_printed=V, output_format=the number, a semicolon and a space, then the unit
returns 7.25; V
